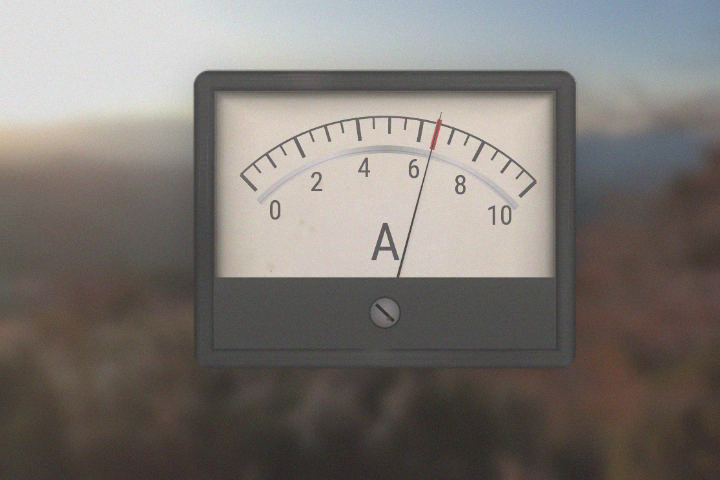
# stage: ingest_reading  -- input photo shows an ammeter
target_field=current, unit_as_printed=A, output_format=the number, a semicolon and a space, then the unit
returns 6.5; A
